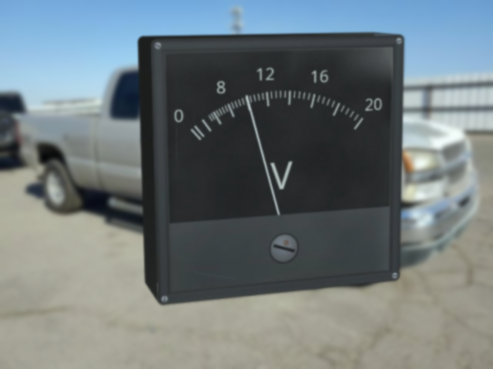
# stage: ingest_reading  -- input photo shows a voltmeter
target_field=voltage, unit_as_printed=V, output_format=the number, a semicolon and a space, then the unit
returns 10; V
